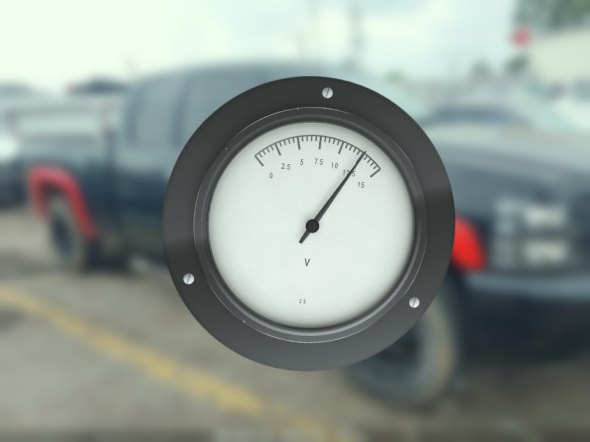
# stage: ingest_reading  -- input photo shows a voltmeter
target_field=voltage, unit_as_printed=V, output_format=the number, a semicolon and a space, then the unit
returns 12.5; V
